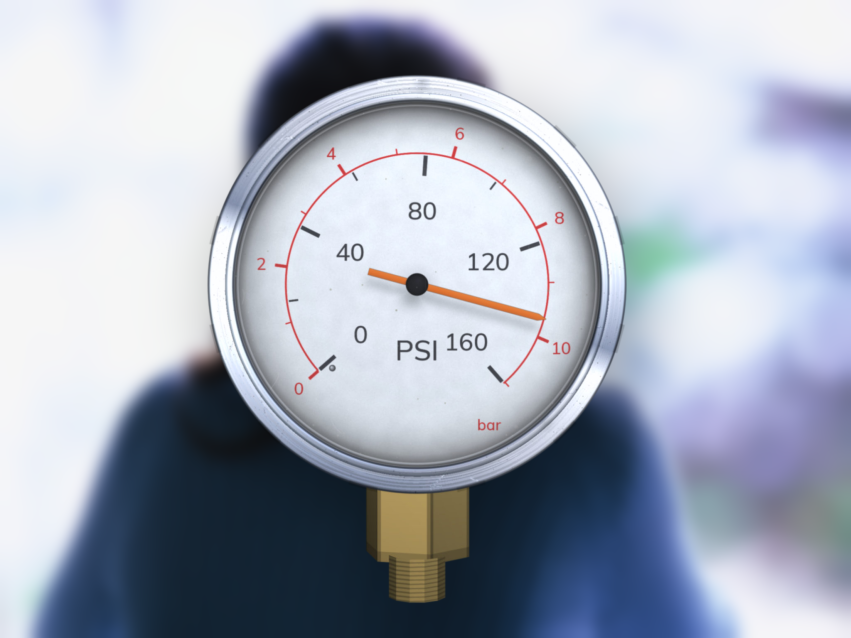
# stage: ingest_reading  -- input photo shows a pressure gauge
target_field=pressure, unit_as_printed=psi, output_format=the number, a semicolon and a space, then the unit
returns 140; psi
